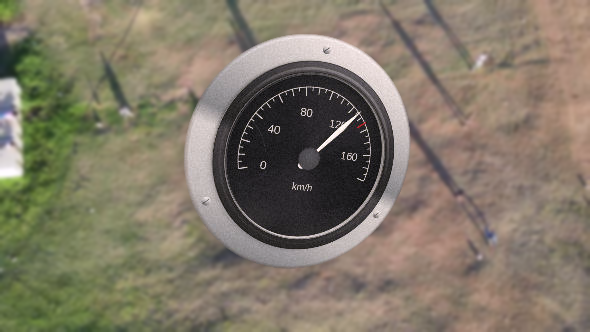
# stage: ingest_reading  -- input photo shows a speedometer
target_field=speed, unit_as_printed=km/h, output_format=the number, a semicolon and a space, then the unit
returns 125; km/h
